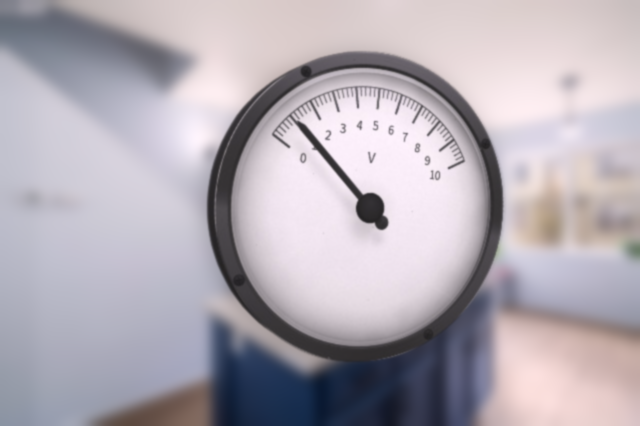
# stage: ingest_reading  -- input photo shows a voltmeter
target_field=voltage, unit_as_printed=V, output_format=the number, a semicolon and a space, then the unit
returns 1; V
